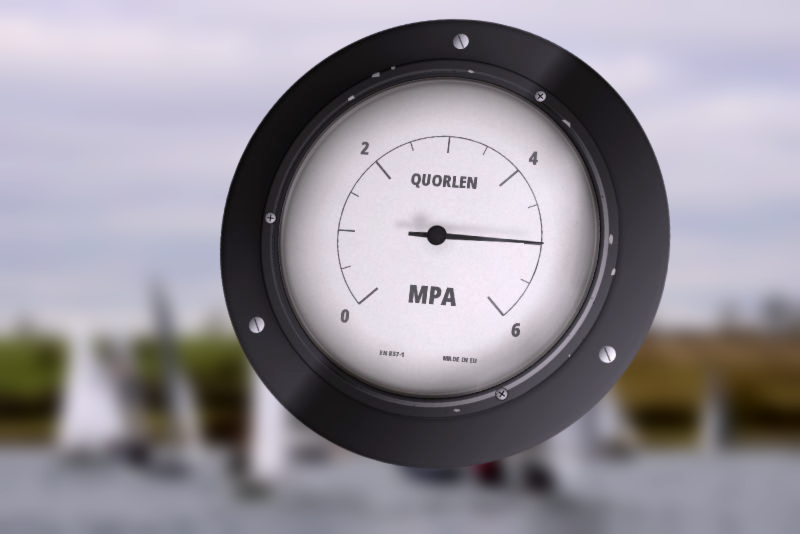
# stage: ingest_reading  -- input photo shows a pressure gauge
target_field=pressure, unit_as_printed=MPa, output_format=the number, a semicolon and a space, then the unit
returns 5; MPa
